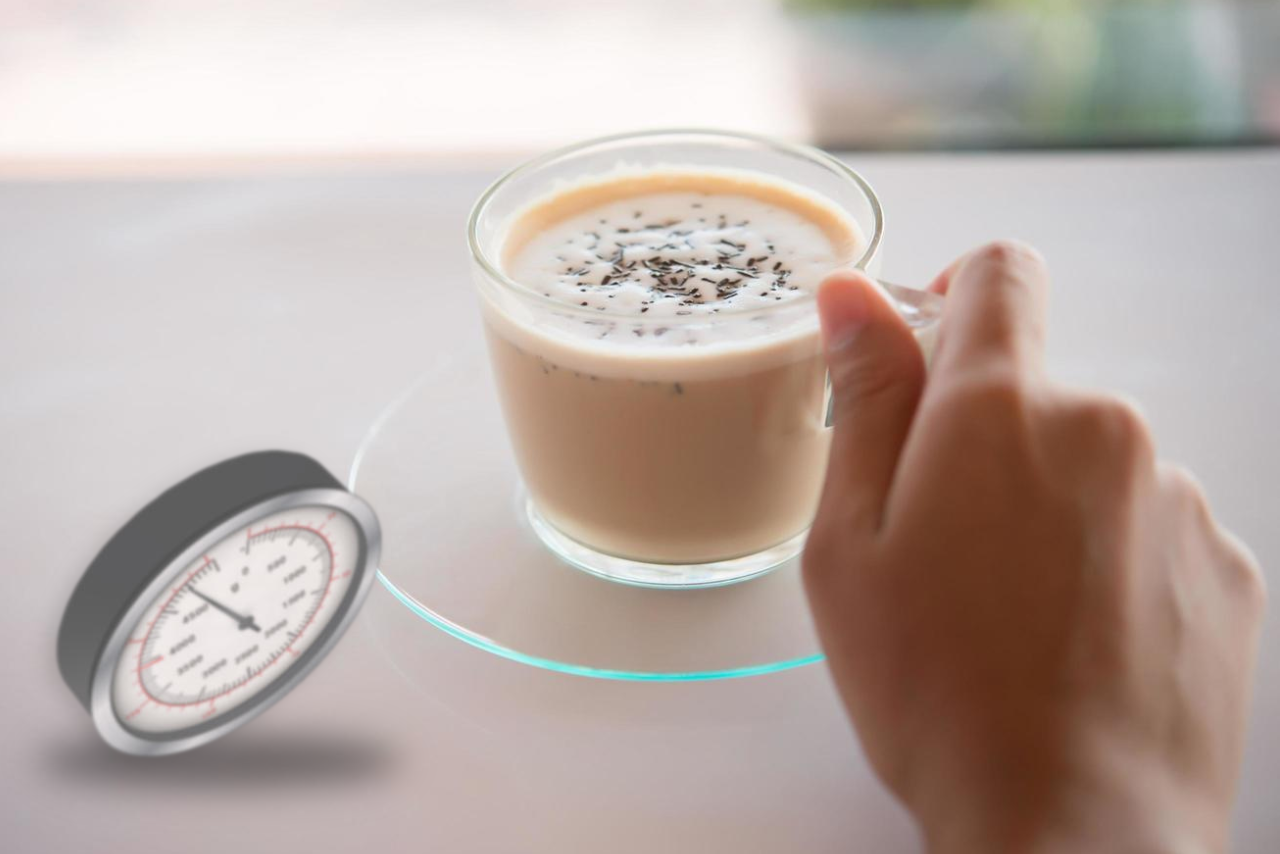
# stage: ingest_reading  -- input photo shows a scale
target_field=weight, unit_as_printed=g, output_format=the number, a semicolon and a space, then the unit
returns 4750; g
